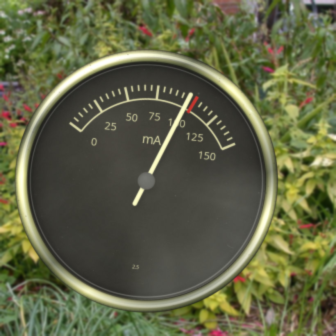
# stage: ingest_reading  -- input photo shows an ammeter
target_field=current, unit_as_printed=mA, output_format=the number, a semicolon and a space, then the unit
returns 100; mA
